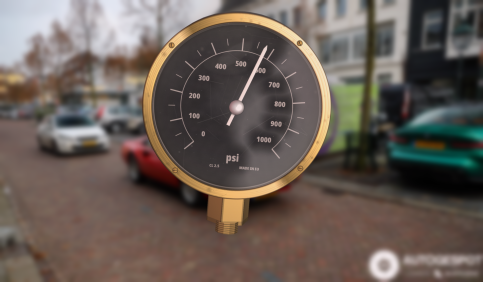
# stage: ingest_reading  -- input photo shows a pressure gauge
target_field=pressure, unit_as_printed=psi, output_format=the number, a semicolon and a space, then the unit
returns 575; psi
